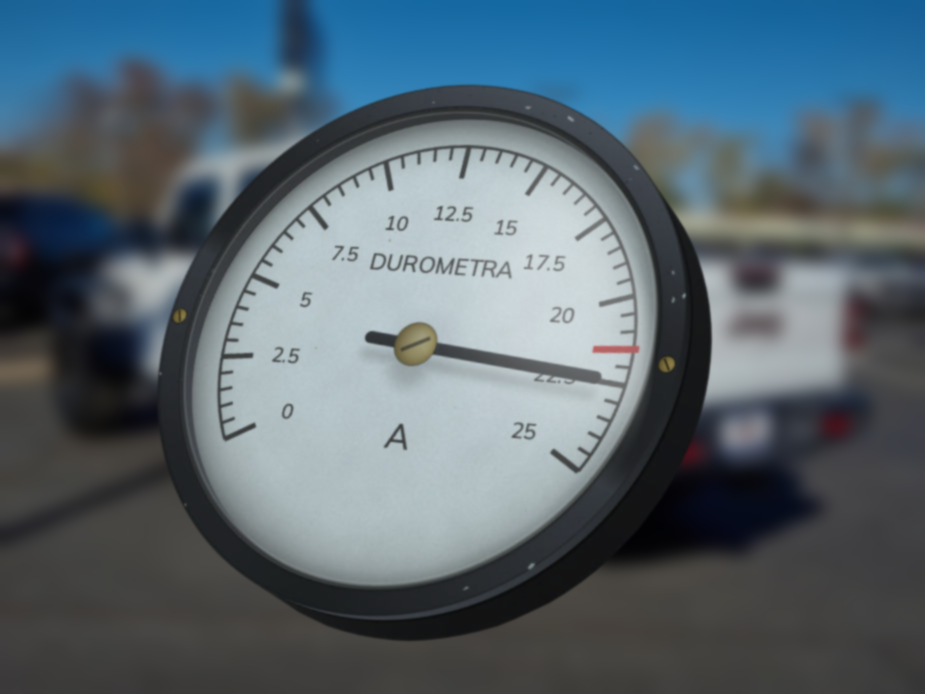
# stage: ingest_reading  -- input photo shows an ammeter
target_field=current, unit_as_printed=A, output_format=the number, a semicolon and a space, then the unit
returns 22.5; A
